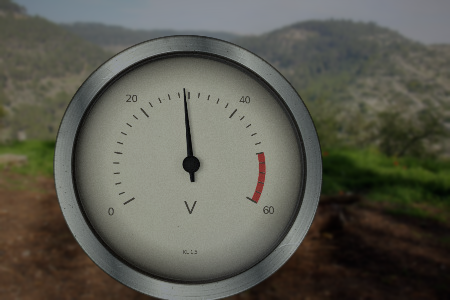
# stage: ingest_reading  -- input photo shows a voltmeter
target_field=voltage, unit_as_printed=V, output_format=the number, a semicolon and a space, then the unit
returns 29; V
